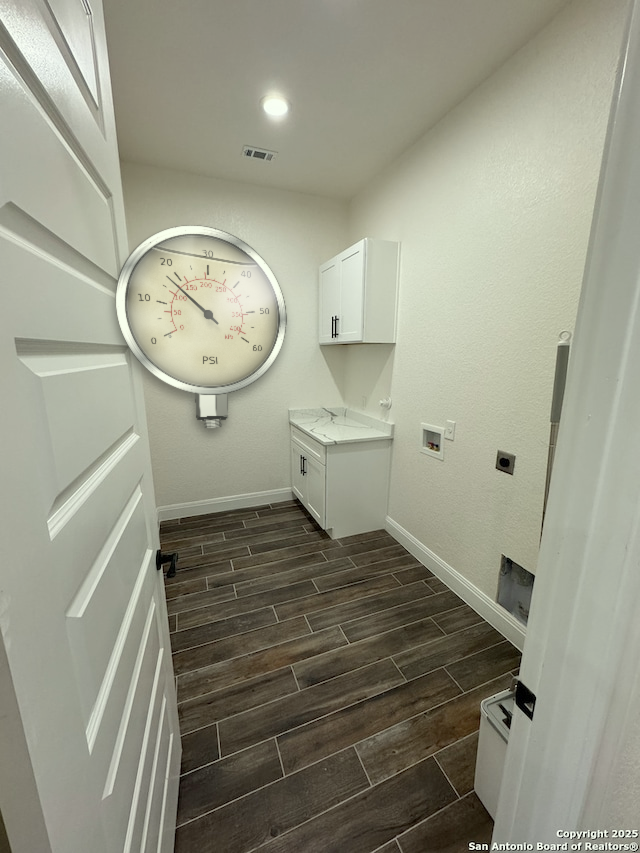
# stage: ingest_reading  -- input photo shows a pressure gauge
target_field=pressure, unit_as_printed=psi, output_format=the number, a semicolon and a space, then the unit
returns 17.5; psi
